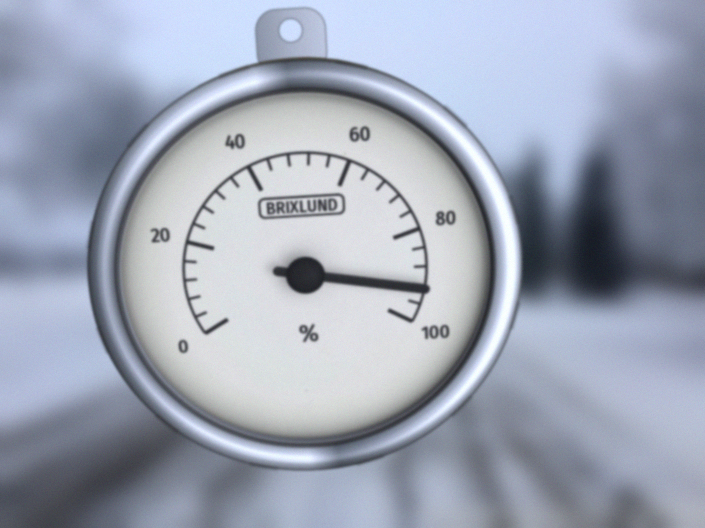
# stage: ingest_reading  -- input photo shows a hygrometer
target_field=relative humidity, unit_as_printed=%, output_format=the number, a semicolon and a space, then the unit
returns 92; %
